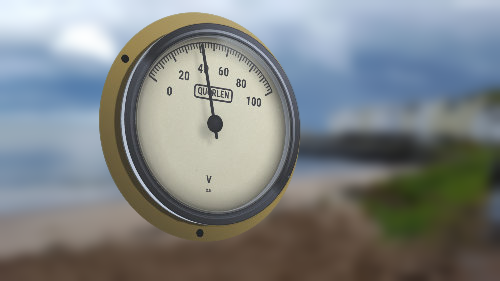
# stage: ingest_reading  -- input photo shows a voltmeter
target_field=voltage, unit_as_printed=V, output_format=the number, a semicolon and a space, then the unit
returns 40; V
